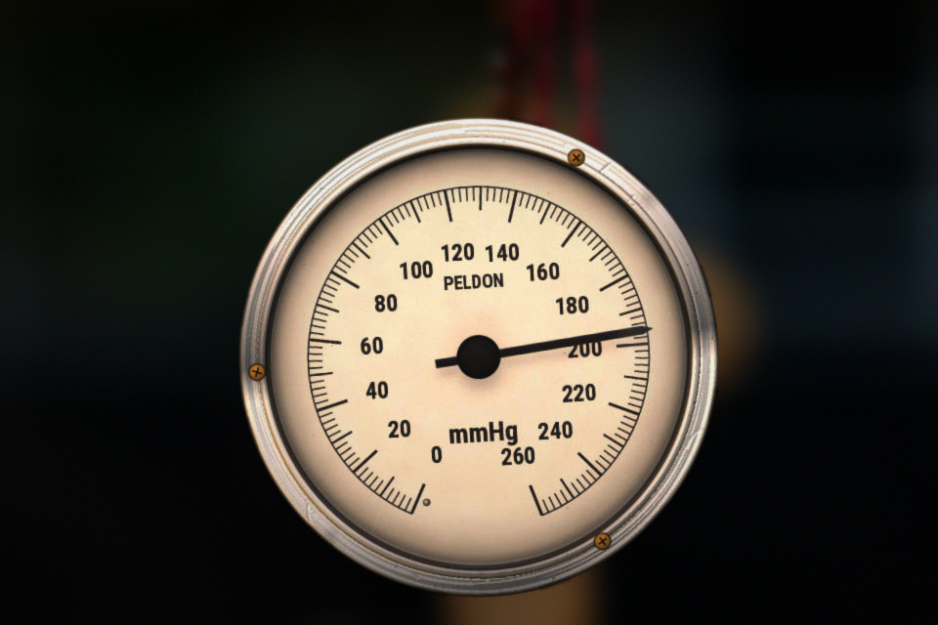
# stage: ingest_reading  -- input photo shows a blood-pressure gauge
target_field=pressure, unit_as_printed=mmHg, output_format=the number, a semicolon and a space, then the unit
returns 196; mmHg
